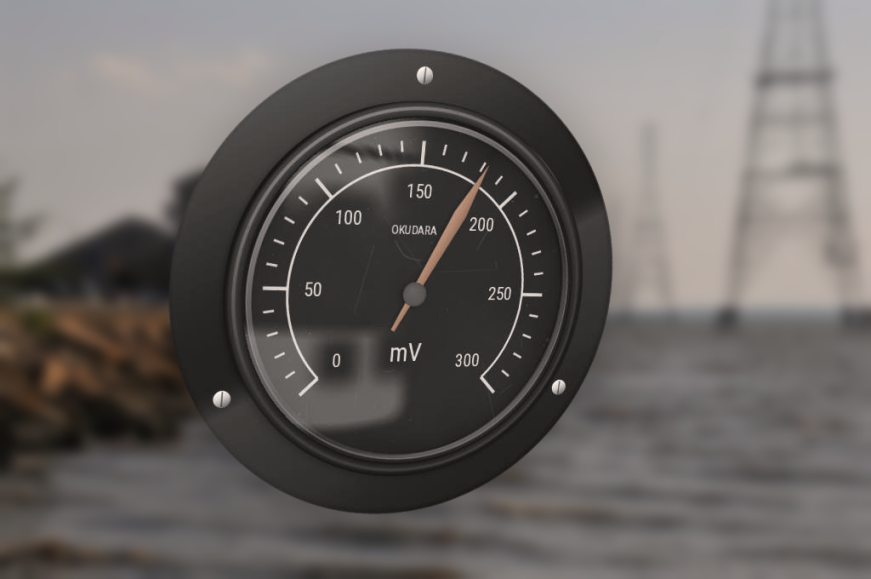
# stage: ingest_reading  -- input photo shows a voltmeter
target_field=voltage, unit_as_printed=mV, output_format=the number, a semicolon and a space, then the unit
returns 180; mV
